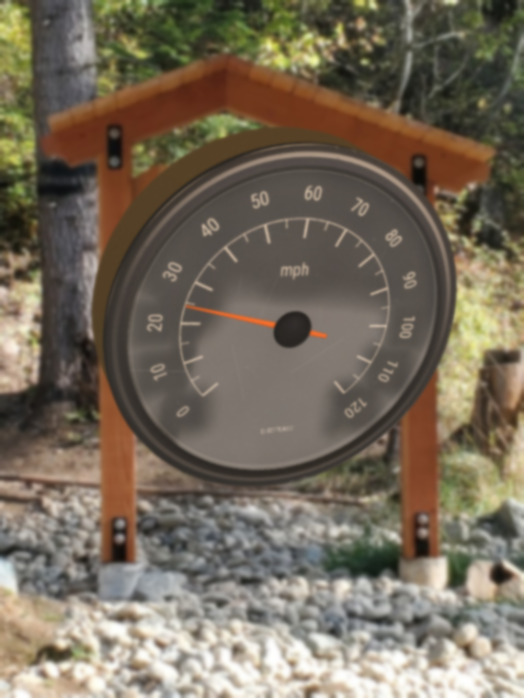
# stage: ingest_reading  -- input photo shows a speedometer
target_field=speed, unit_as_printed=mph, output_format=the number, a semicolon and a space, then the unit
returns 25; mph
